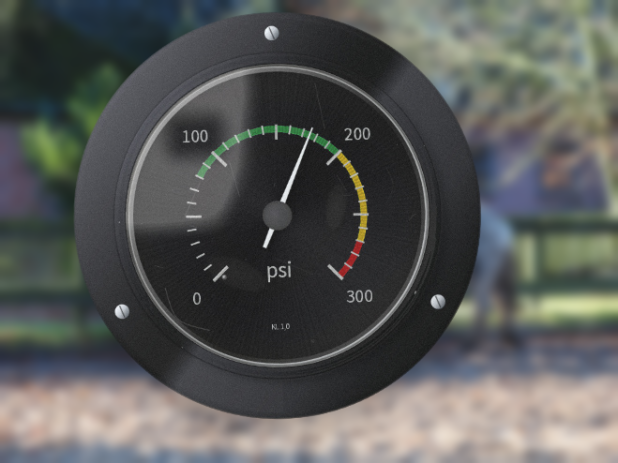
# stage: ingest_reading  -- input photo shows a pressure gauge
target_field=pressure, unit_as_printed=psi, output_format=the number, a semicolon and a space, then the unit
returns 175; psi
